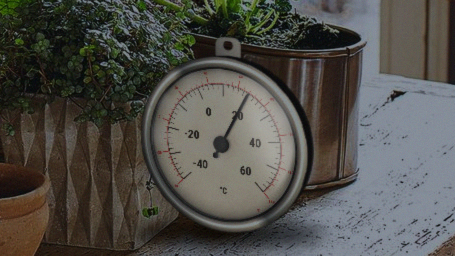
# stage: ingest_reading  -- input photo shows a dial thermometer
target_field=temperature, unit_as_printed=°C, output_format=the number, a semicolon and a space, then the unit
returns 20; °C
